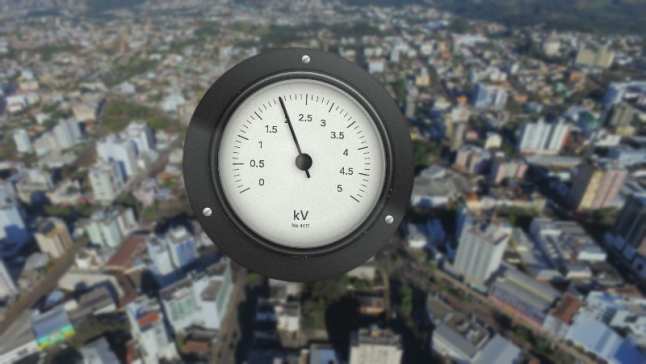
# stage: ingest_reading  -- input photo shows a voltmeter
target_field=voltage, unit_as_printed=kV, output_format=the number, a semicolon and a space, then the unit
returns 2; kV
